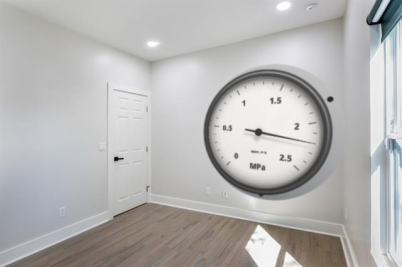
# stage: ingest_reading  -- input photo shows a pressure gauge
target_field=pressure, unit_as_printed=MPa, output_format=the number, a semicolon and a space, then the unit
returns 2.2; MPa
